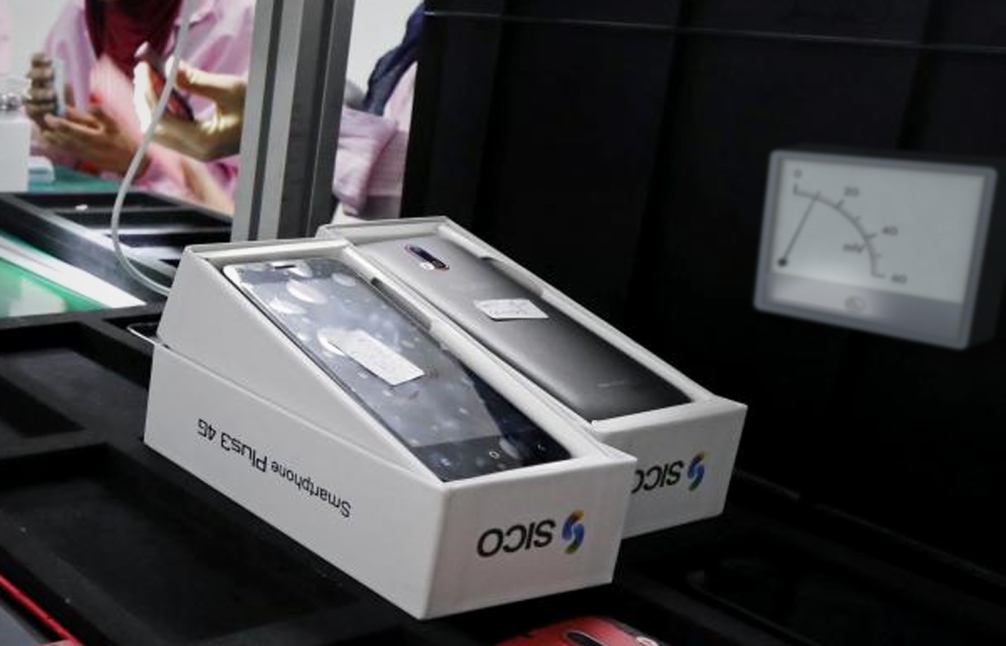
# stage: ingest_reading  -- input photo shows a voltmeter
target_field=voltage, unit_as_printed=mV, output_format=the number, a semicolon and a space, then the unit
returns 10; mV
